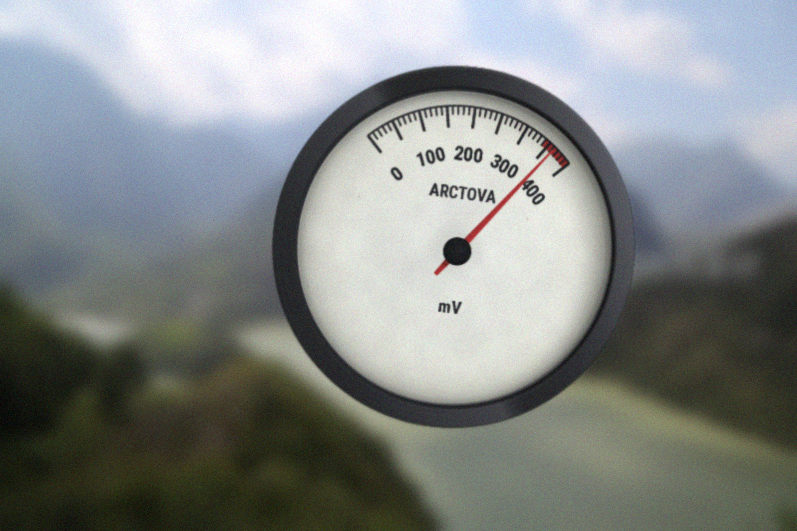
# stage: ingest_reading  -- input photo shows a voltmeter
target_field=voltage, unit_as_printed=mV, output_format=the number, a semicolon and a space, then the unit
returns 360; mV
